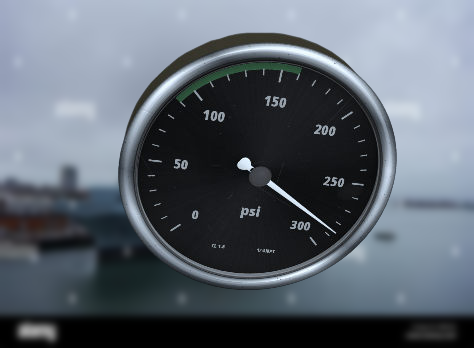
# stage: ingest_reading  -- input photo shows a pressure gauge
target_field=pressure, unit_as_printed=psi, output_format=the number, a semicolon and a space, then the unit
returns 285; psi
